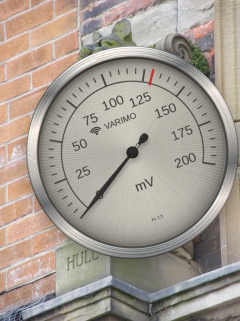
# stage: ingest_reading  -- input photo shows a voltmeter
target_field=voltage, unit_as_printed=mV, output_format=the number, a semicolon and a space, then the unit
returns 0; mV
